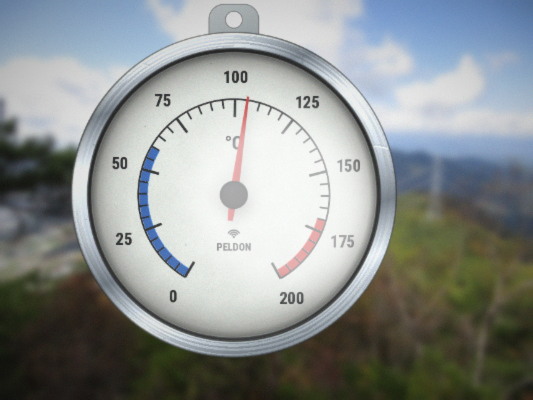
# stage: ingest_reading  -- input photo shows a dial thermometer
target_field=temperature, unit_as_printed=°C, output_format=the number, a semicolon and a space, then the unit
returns 105; °C
